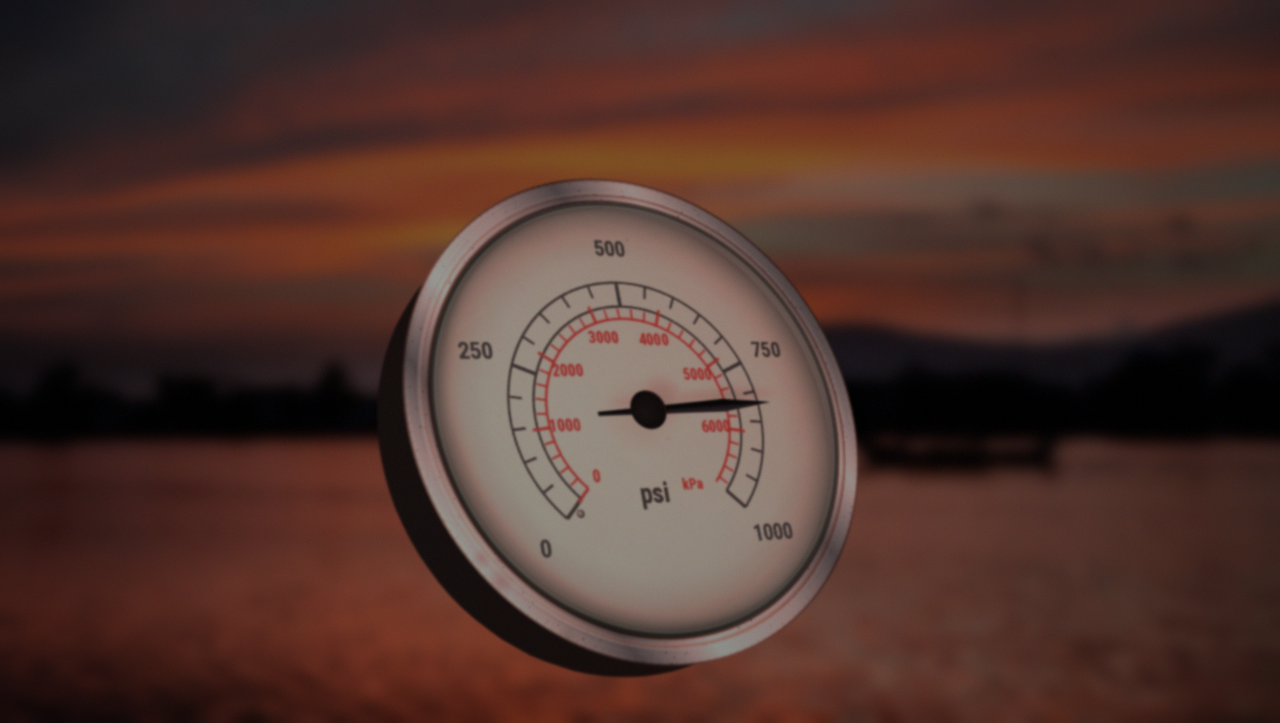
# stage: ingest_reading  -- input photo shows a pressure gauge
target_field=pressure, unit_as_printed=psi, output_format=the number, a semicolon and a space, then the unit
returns 825; psi
